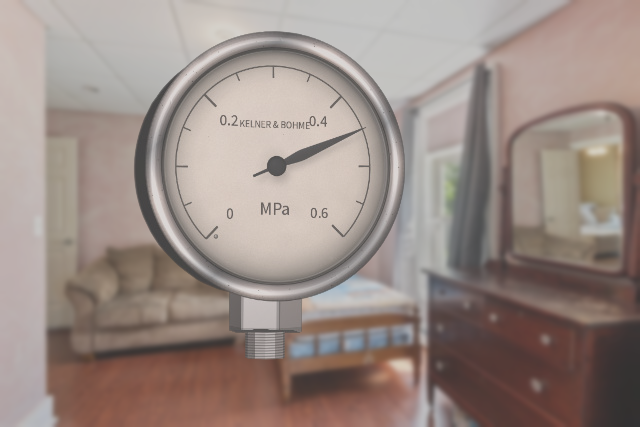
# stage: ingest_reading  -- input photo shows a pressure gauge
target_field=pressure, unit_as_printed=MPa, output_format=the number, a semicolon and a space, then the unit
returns 0.45; MPa
